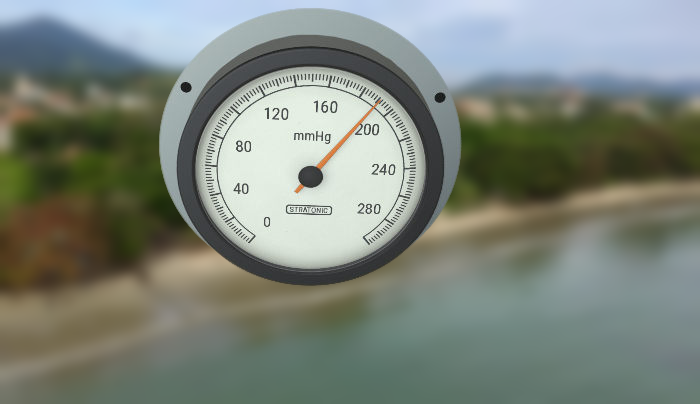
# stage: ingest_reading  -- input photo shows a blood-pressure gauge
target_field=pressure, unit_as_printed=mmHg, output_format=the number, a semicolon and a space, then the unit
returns 190; mmHg
